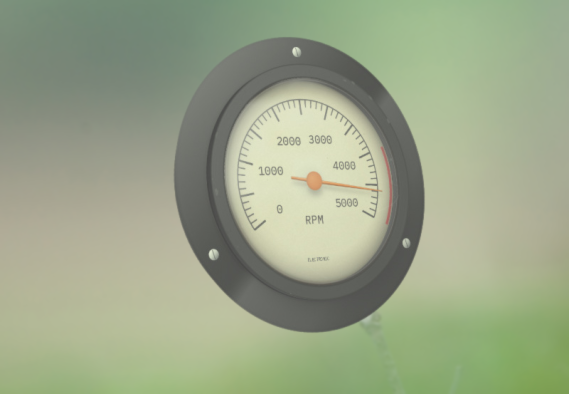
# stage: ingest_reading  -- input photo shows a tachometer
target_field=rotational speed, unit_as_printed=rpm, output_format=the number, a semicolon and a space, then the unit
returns 4600; rpm
